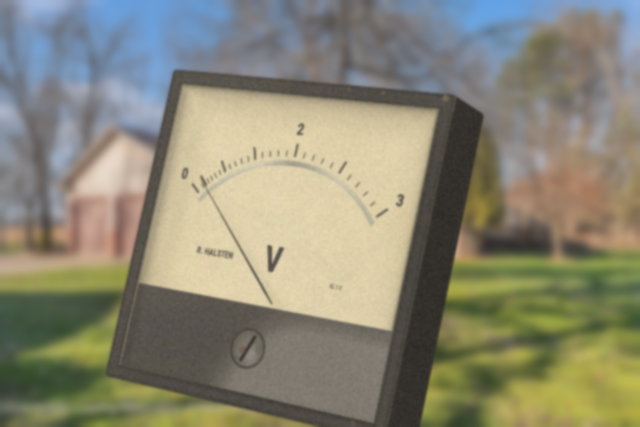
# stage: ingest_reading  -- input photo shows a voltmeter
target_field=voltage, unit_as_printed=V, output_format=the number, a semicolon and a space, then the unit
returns 0.5; V
